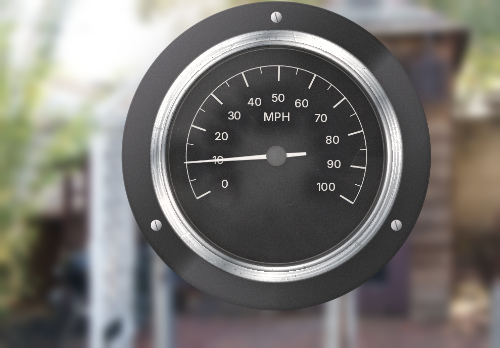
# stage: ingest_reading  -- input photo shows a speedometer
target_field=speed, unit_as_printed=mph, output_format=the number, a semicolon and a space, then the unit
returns 10; mph
